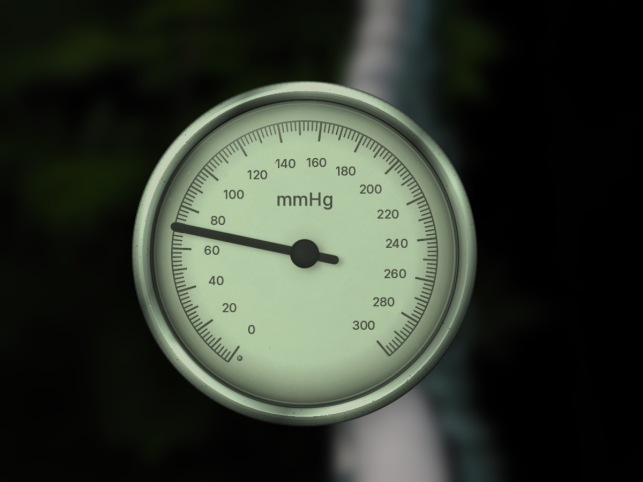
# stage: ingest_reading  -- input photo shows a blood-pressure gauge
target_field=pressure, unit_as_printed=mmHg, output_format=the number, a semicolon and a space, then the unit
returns 70; mmHg
